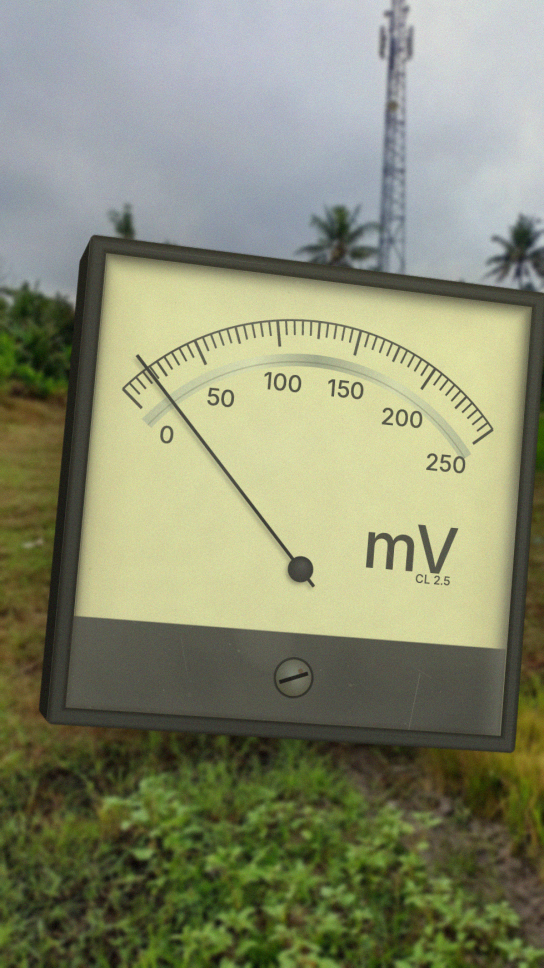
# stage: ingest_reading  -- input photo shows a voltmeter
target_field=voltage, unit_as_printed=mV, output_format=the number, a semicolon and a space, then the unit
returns 17.5; mV
